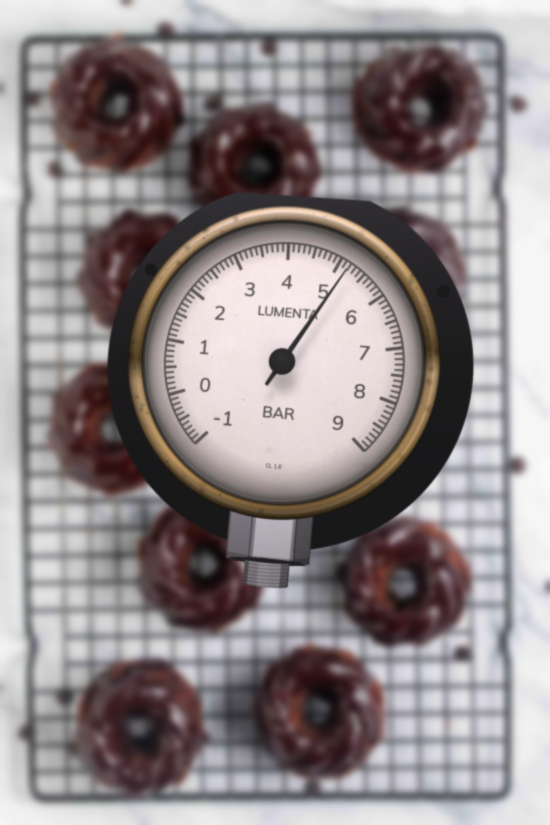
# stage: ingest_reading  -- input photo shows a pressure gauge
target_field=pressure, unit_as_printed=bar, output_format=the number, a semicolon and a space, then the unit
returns 5.2; bar
